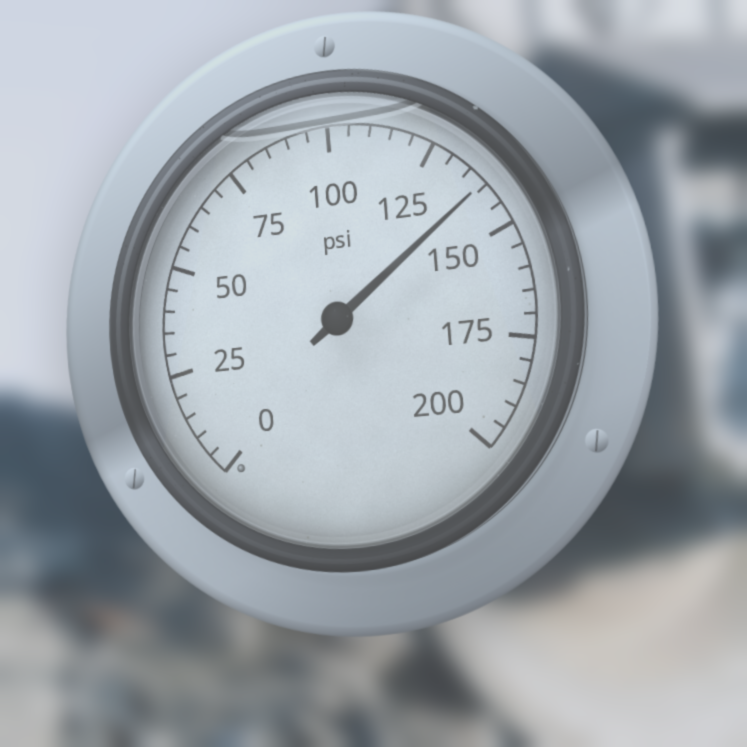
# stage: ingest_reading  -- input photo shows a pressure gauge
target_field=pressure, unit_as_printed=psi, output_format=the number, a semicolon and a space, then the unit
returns 140; psi
